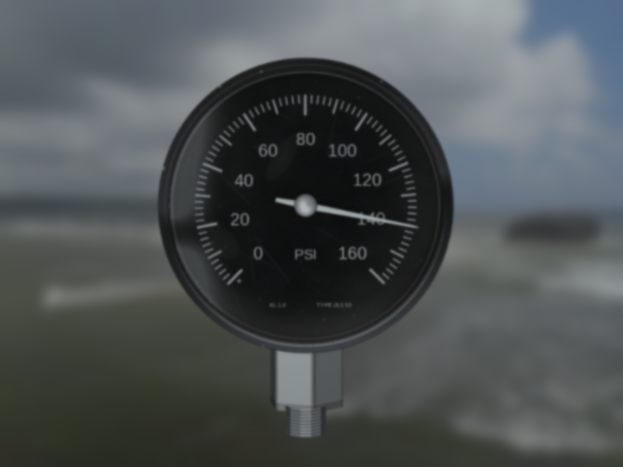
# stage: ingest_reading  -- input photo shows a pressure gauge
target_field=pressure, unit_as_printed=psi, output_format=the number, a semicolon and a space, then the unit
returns 140; psi
